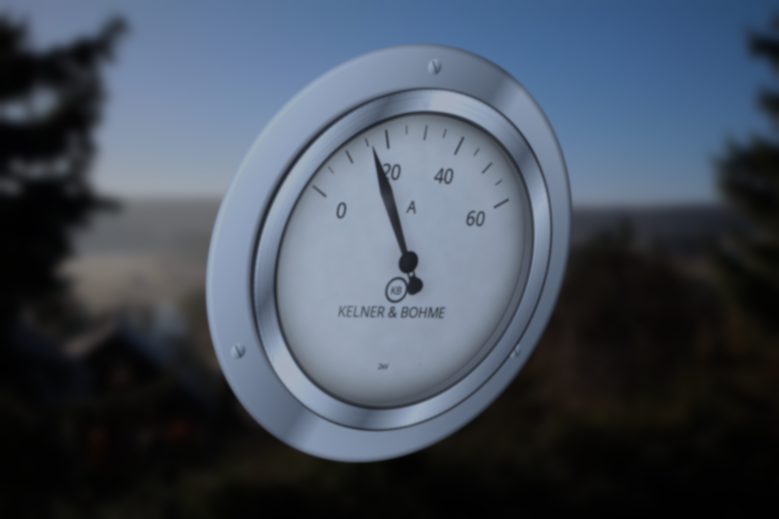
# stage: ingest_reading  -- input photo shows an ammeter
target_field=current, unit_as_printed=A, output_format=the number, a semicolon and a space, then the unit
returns 15; A
